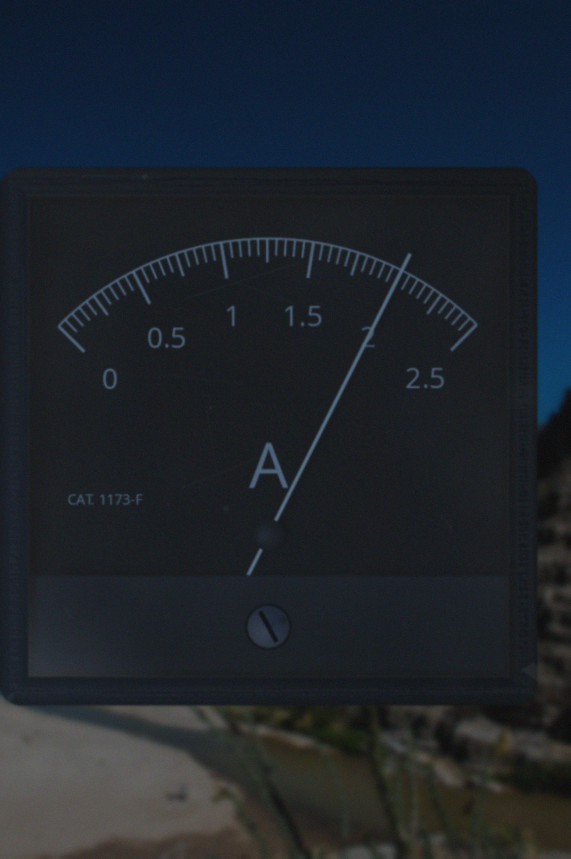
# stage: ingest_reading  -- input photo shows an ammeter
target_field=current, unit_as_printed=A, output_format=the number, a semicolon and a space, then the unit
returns 2; A
